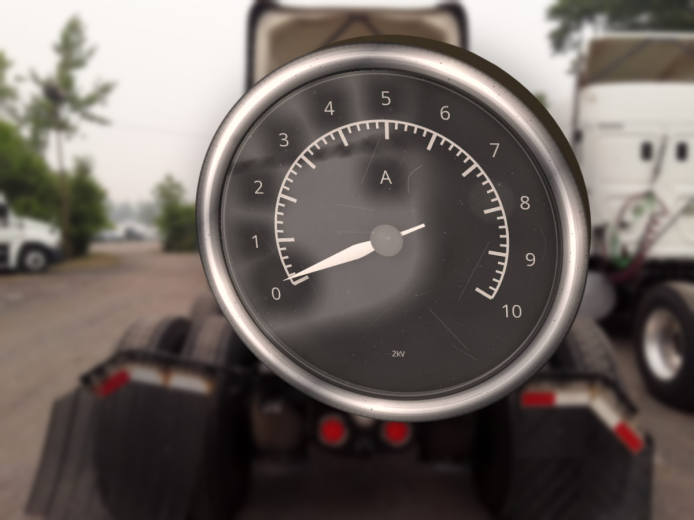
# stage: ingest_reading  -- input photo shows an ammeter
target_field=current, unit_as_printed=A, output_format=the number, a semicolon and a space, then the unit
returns 0.2; A
